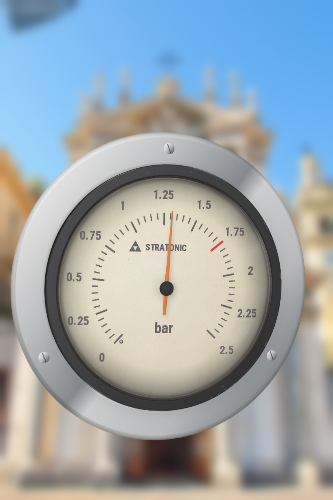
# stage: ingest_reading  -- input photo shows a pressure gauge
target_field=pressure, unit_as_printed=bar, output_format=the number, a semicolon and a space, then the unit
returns 1.3; bar
